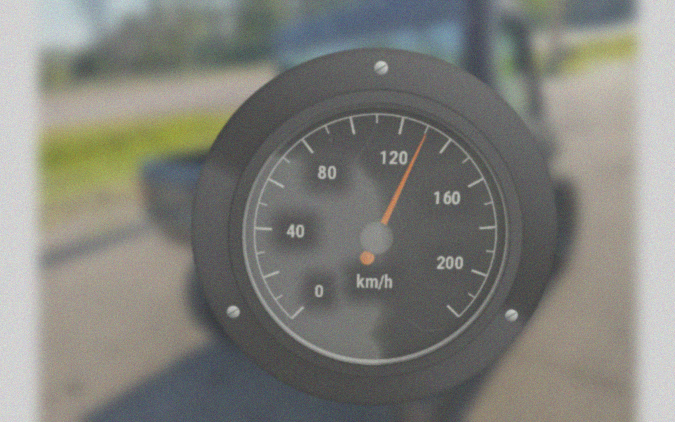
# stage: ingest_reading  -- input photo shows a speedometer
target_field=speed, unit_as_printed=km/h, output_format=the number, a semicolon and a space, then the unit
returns 130; km/h
